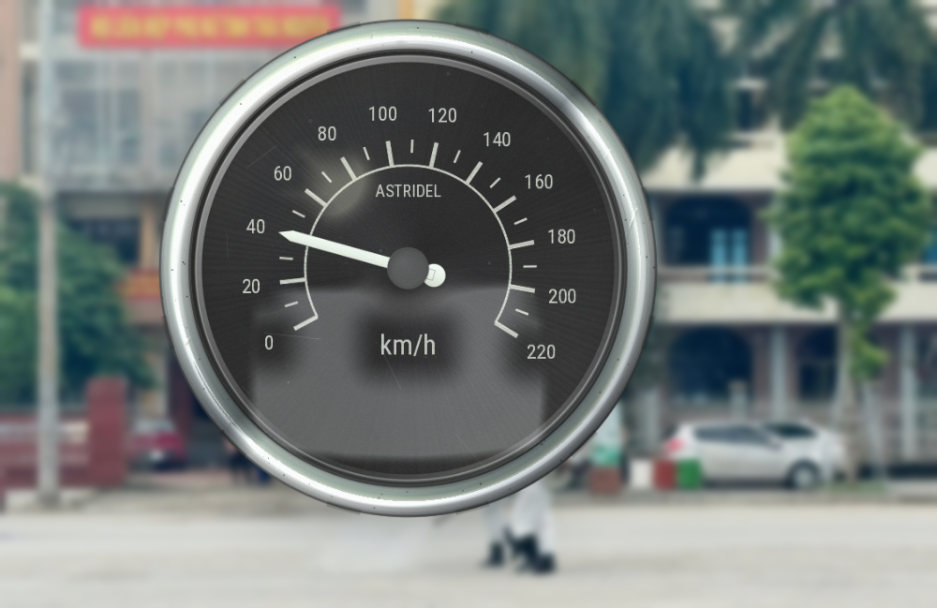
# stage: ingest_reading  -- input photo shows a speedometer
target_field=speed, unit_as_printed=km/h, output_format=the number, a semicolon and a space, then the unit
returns 40; km/h
